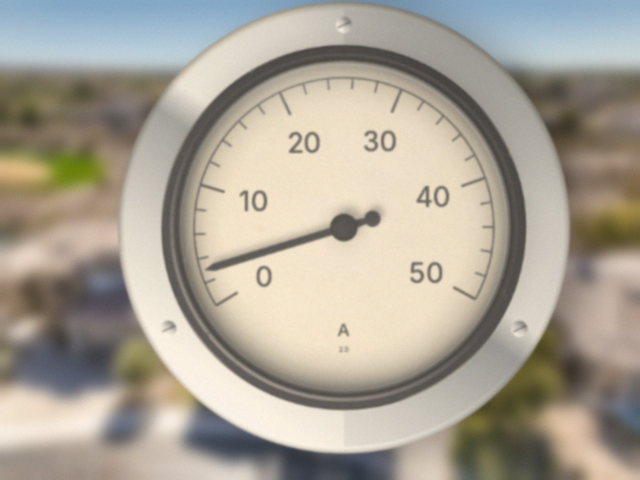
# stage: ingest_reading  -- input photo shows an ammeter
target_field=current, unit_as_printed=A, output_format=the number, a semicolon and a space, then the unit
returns 3; A
